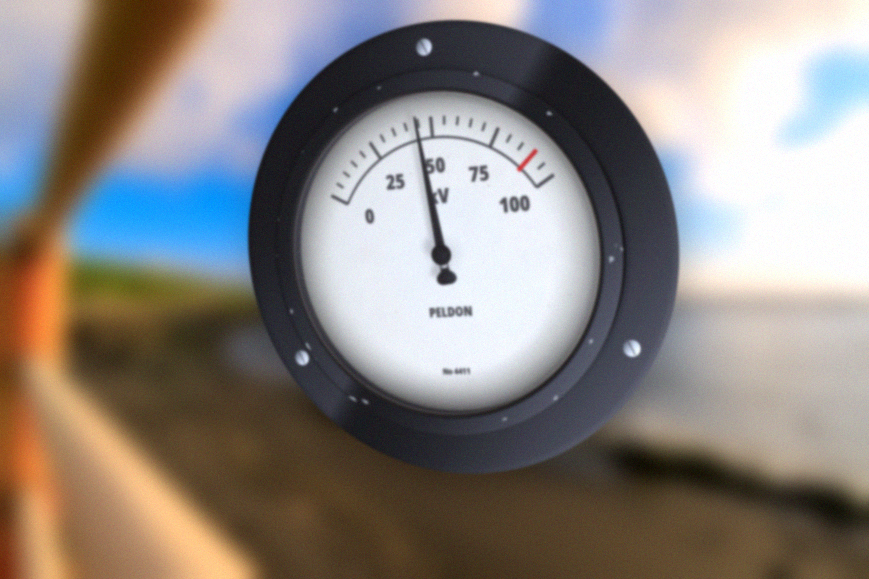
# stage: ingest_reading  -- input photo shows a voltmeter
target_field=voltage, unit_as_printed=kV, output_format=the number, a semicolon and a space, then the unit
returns 45; kV
